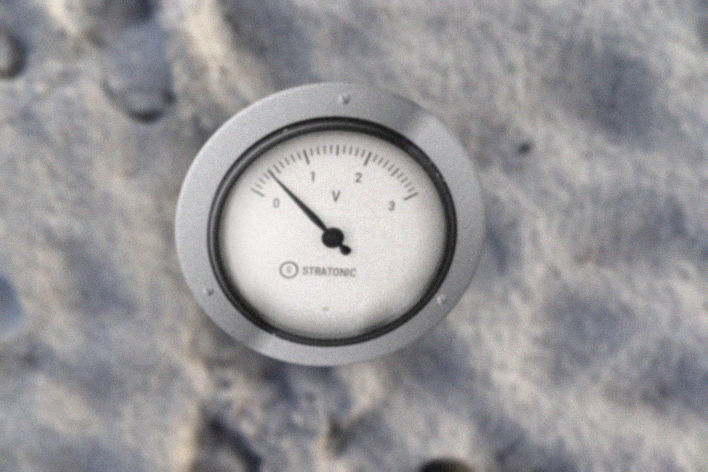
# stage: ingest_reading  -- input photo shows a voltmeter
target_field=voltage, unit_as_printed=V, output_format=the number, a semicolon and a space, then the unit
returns 0.4; V
